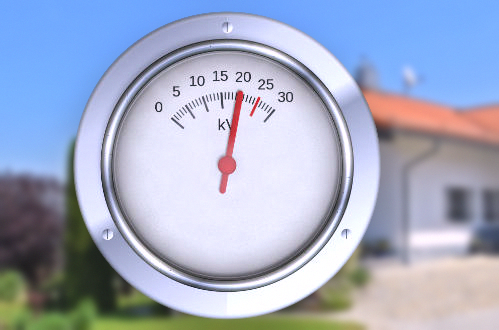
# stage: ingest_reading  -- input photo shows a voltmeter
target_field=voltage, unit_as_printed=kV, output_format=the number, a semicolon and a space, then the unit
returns 20; kV
